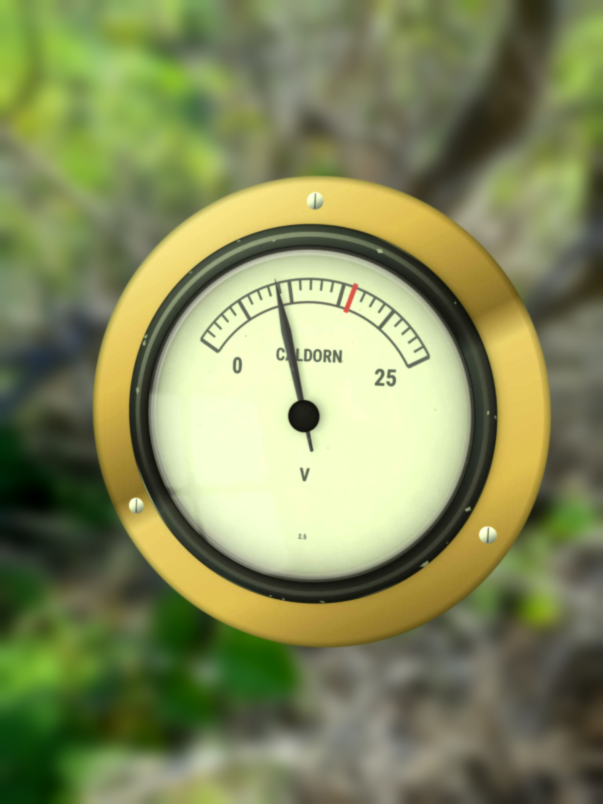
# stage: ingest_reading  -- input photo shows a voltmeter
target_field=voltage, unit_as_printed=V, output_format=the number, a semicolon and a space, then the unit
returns 9; V
